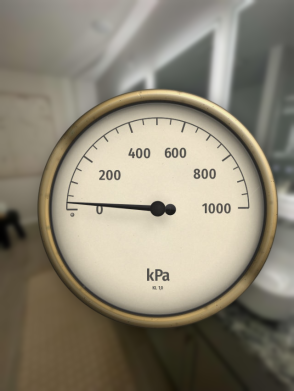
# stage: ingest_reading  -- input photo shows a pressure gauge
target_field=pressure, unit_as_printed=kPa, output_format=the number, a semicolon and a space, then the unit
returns 25; kPa
